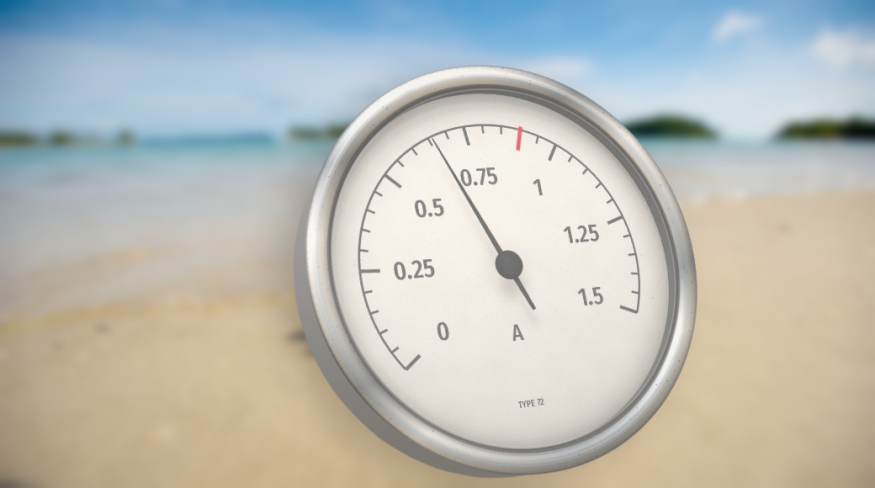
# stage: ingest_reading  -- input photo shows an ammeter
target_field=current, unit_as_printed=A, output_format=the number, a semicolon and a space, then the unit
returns 0.65; A
